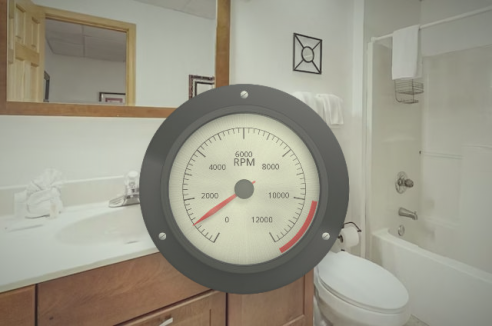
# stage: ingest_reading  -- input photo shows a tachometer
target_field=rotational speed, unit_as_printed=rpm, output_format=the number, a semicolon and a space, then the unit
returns 1000; rpm
